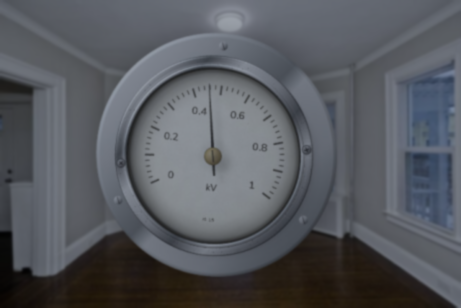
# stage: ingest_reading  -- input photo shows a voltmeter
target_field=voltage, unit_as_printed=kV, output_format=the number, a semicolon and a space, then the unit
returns 0.46; kV
